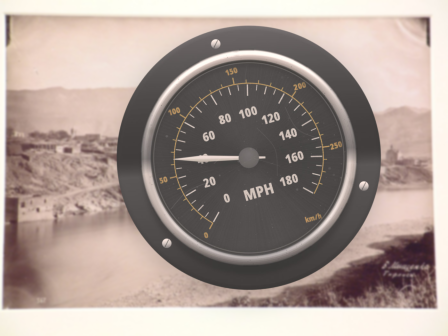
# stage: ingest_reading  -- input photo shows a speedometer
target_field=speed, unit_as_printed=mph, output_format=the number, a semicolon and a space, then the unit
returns 40; mph
